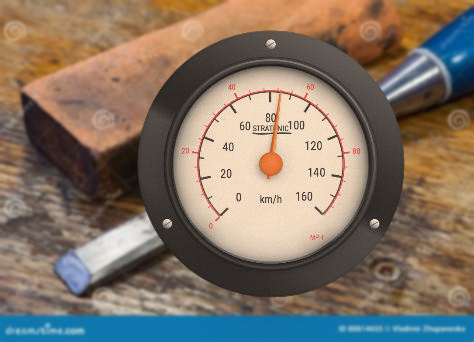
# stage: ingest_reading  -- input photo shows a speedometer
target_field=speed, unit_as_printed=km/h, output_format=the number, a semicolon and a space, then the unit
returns 85; km/h
